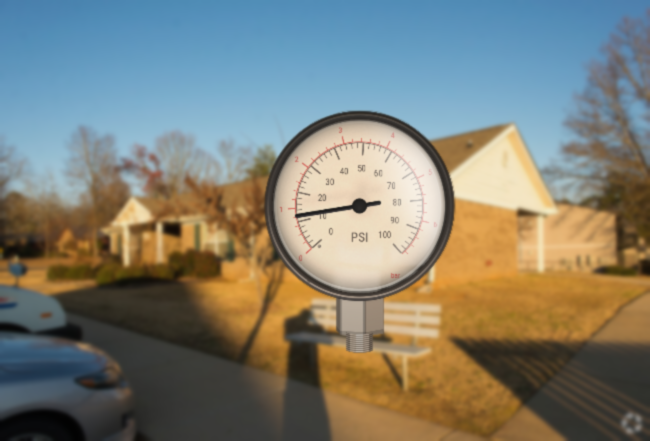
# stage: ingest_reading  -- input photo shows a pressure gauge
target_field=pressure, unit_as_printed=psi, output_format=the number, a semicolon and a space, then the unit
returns 12; psi
